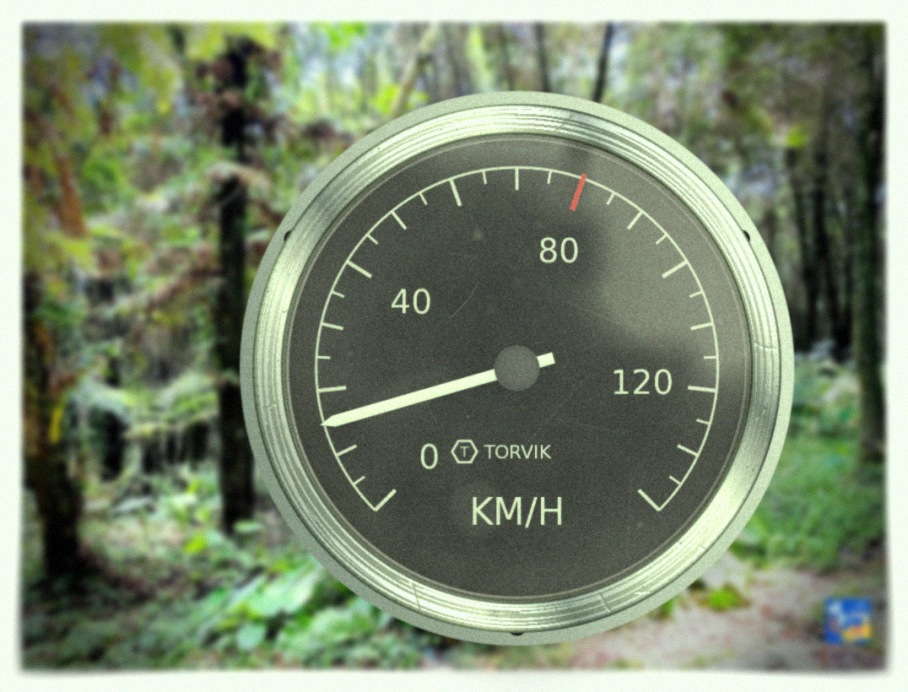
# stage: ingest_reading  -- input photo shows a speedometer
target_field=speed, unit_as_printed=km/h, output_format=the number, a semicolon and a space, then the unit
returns 15; km/h
